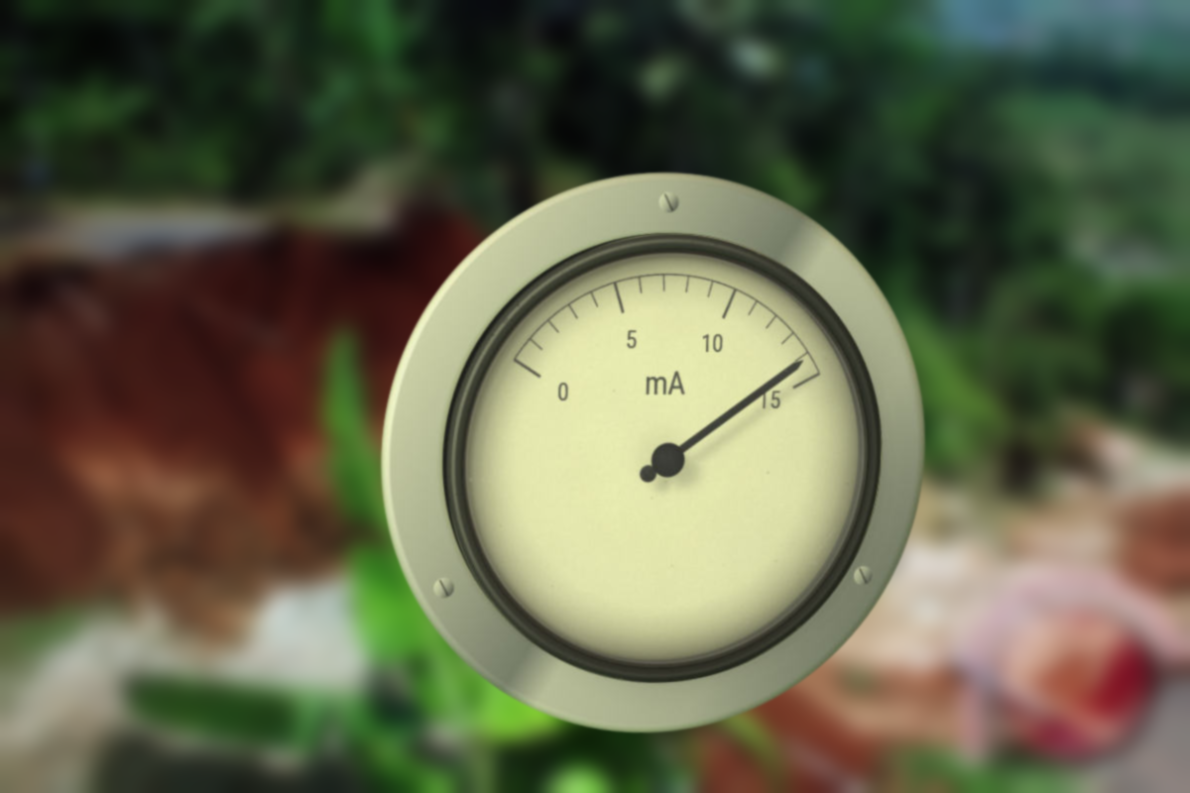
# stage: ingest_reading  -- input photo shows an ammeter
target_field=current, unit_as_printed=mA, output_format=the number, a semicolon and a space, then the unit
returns 14; mA
